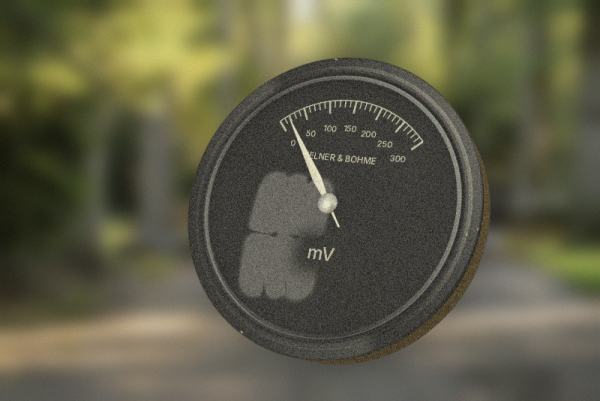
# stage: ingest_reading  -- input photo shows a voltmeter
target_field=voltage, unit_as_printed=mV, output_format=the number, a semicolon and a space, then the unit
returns 20; mV
